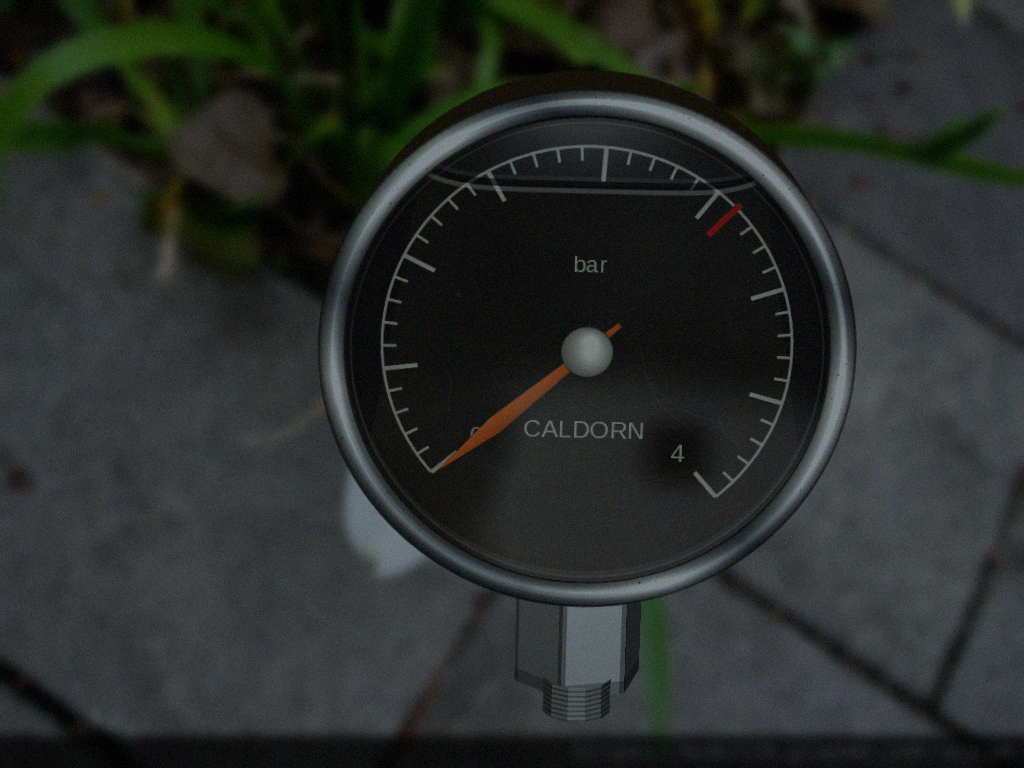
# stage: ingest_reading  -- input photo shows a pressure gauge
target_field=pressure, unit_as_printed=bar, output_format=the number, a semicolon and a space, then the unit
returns 0; bar
